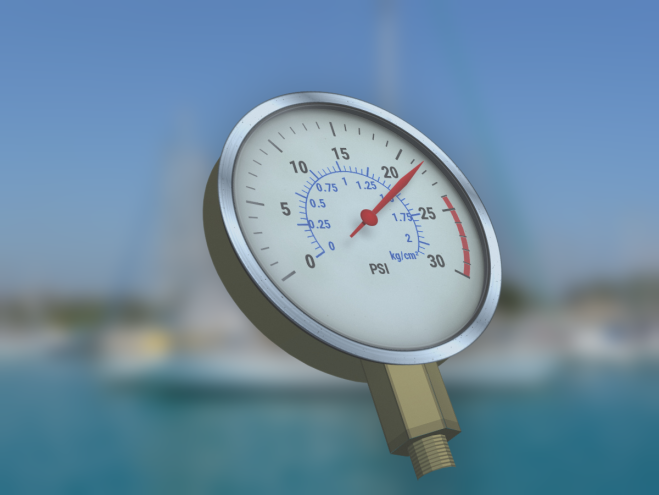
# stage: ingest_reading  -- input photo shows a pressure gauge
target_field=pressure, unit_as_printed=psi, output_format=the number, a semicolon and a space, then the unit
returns 21.5; psi
